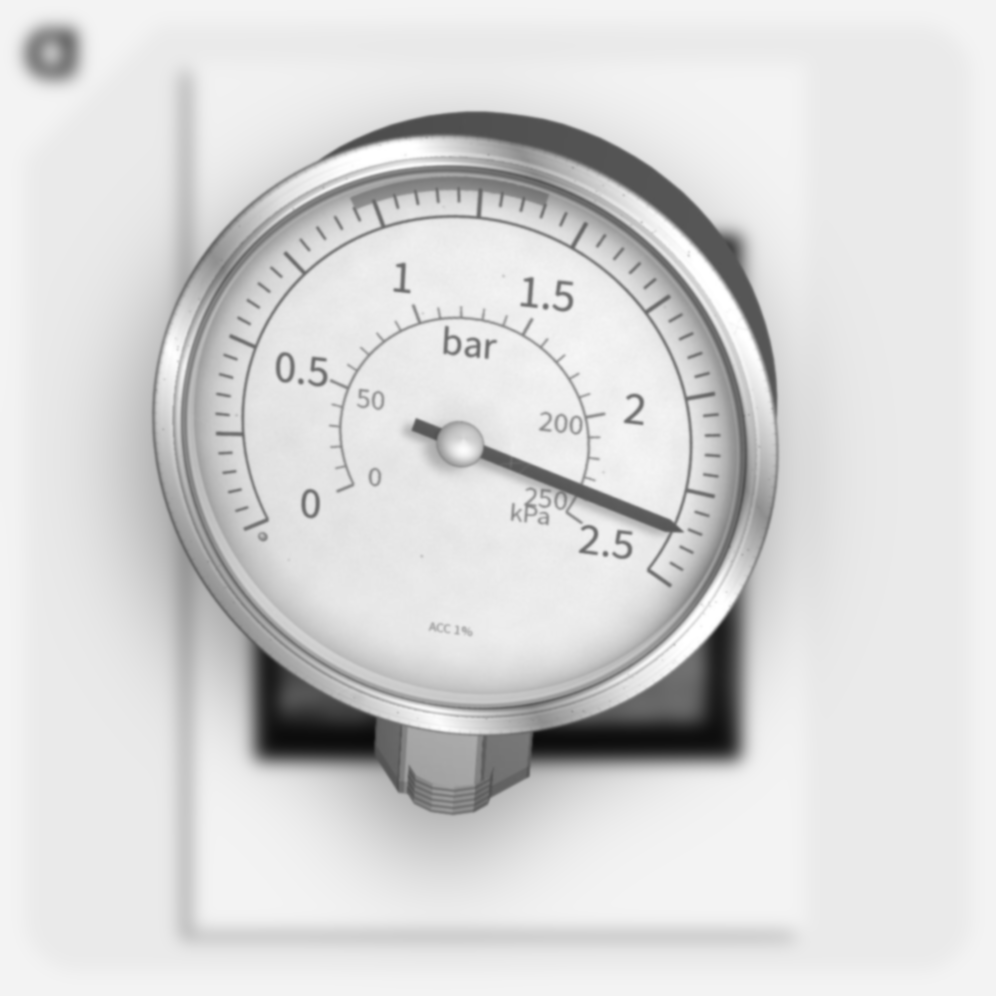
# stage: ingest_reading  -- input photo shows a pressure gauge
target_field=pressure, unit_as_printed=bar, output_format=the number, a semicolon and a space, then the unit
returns 2.35; bar
